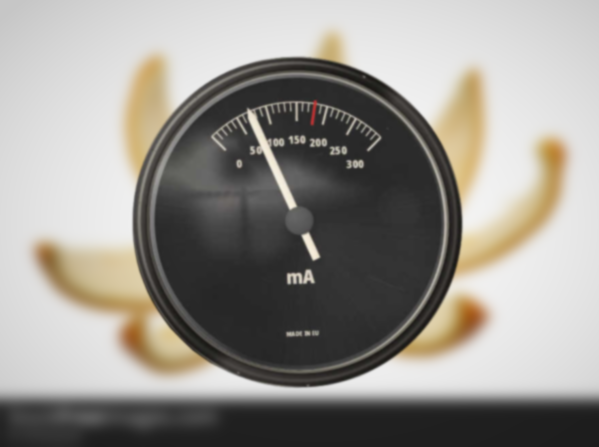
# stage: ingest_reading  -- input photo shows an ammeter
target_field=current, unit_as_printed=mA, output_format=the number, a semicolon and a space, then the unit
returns 70; mA
